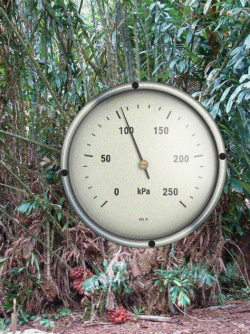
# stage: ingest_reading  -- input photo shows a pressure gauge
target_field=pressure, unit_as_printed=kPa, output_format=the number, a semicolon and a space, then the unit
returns 105; kPa
